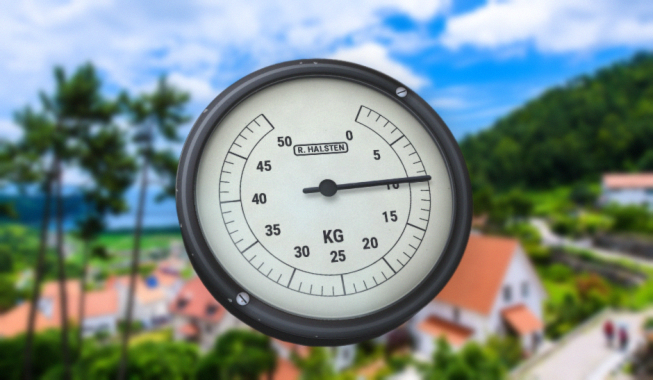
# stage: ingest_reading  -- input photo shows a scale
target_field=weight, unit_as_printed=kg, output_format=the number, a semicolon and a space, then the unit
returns 10; kg
